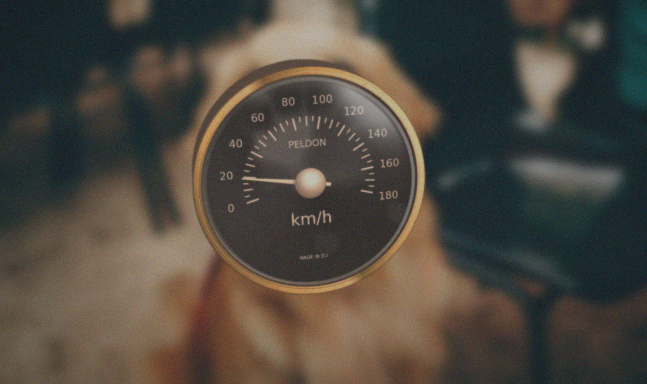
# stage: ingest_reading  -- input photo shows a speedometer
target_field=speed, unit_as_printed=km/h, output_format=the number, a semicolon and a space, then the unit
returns 20; km/h
